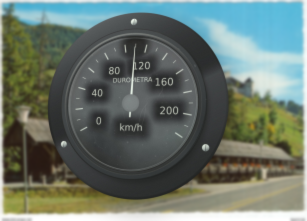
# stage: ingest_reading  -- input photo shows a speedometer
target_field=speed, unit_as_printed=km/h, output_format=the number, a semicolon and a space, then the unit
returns 110; km/h
